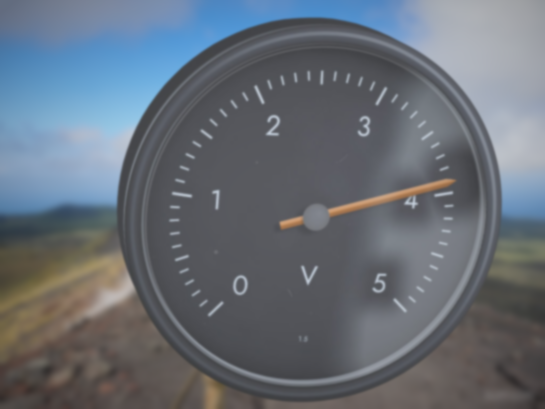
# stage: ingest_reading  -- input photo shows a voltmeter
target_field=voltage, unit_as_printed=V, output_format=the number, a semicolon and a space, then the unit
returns 3.9; V
